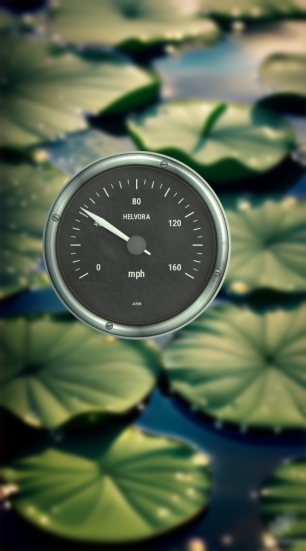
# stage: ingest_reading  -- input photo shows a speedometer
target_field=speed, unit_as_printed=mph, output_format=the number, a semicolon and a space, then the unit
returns 42.5; mph
